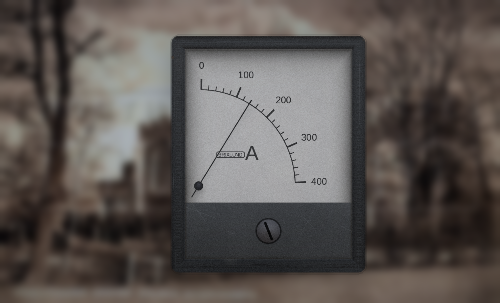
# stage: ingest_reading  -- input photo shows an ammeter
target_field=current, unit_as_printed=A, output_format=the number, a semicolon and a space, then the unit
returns 140; A
